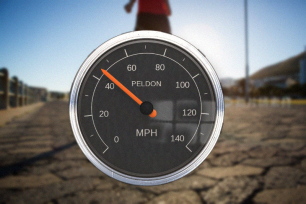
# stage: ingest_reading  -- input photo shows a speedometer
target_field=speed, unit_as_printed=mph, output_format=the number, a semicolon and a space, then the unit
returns 45; mph
